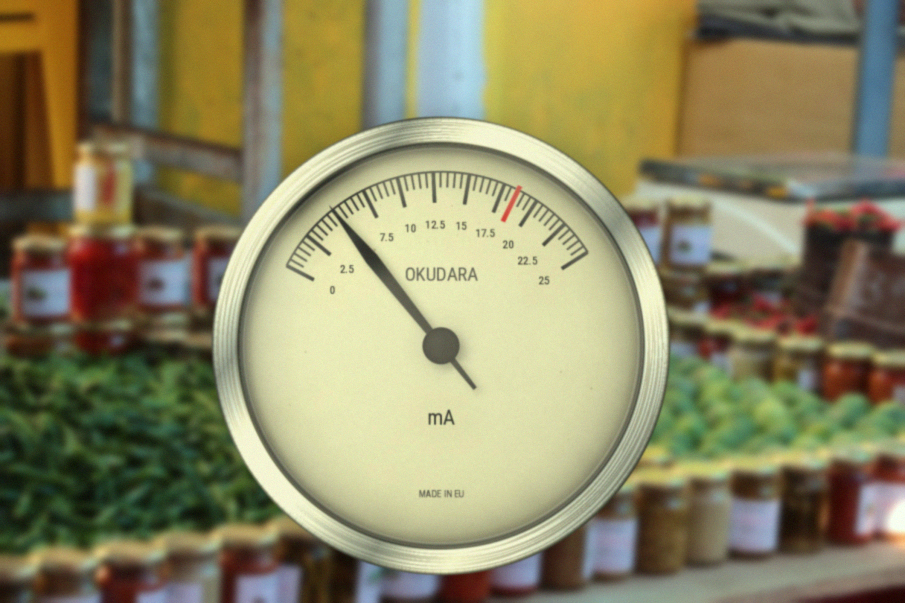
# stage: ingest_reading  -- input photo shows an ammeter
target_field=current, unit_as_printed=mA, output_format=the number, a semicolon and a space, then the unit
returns 5; mA
